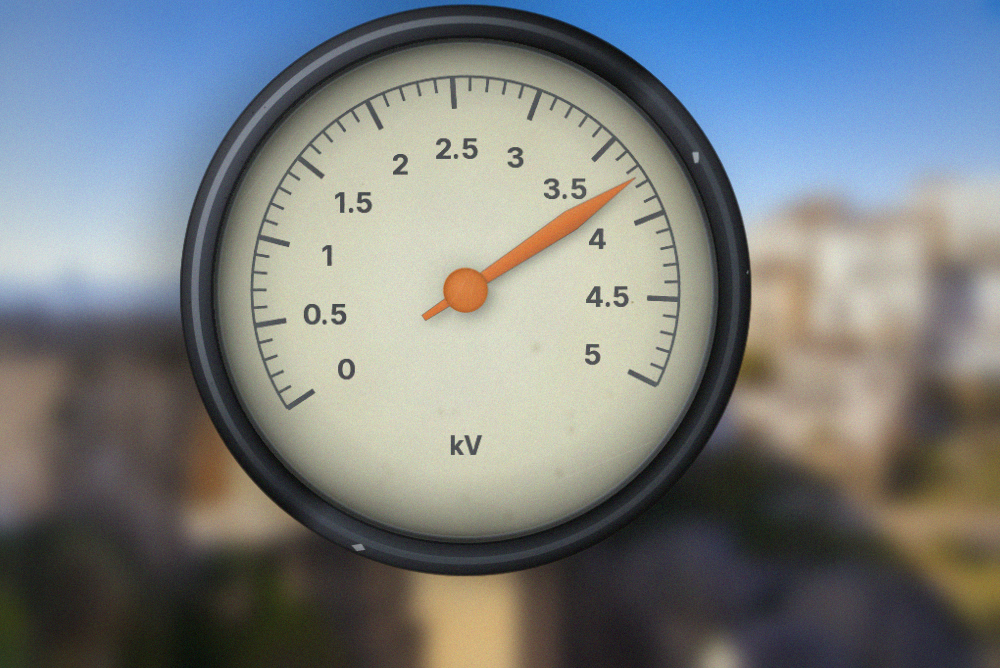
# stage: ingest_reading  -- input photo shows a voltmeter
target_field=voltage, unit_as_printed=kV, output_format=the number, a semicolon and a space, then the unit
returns 3.75; kV
